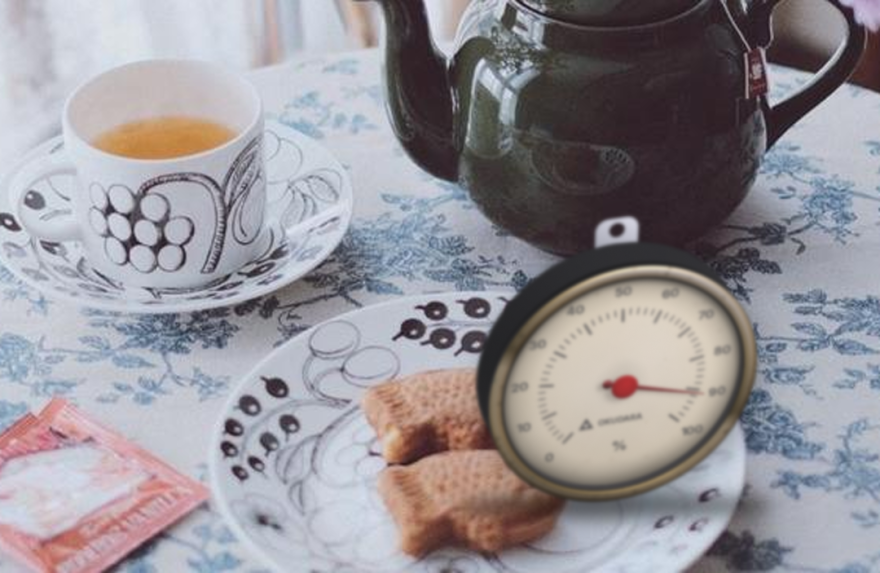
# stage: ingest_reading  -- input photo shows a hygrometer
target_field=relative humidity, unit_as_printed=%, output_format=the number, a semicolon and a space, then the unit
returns 90; %
